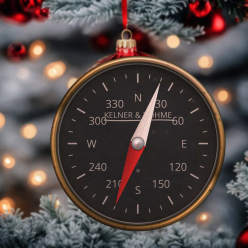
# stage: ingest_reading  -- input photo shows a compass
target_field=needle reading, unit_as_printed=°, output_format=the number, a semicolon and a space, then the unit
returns 200; °
